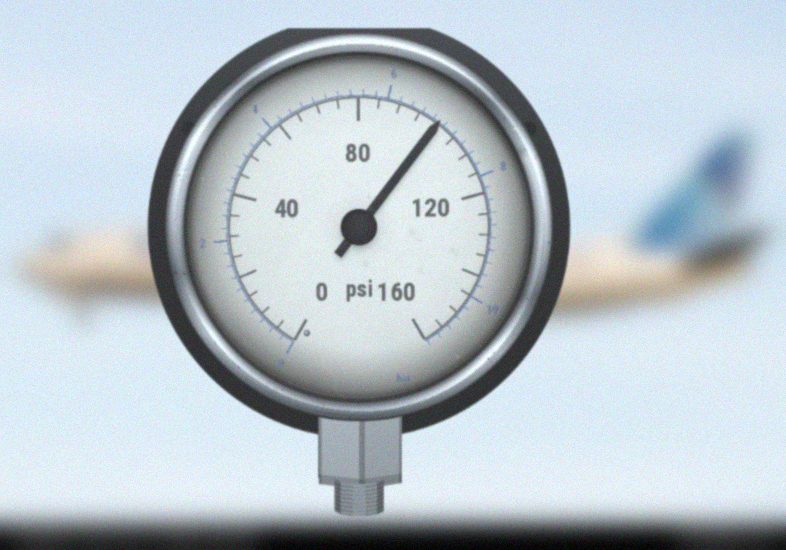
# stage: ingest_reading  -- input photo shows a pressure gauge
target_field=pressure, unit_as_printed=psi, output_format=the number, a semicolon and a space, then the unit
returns 100; psi
